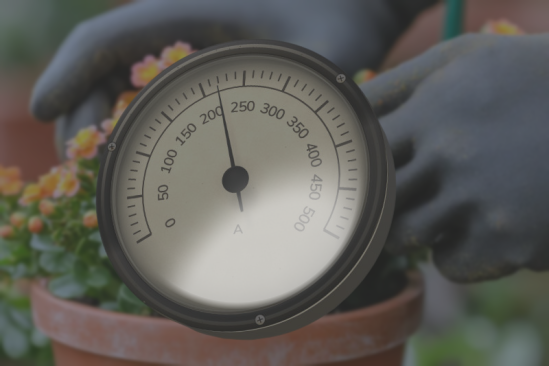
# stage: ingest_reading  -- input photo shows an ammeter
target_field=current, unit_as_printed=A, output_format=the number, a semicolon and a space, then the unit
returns 220; A
